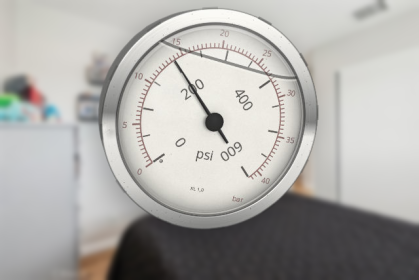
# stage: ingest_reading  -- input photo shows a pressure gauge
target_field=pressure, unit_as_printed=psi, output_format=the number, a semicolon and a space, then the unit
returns 200; psi
